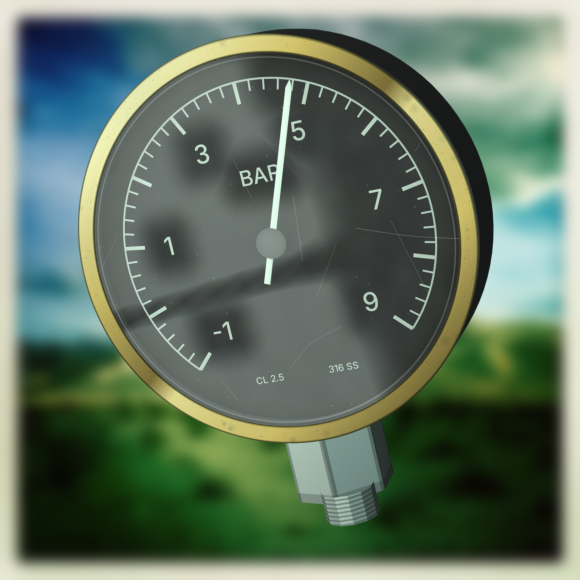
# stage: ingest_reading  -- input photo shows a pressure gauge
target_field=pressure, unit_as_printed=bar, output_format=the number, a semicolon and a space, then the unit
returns 4.8; bar
